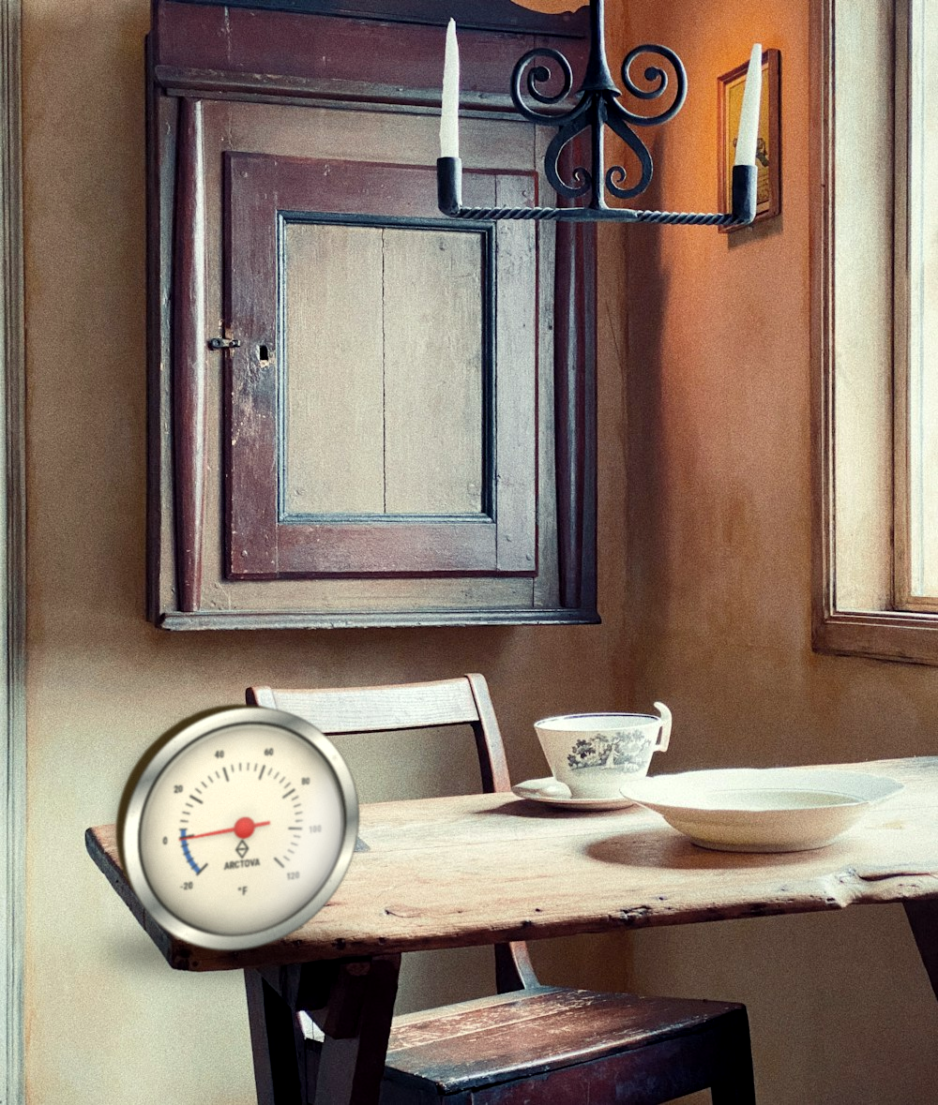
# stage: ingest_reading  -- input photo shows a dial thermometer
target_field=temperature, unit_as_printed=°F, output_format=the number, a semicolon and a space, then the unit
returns 0; °F
